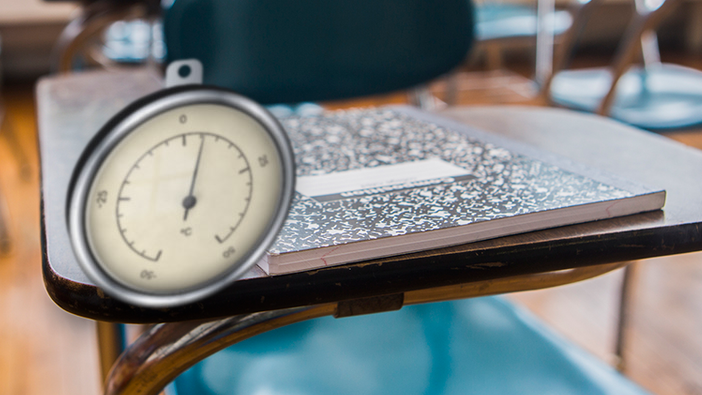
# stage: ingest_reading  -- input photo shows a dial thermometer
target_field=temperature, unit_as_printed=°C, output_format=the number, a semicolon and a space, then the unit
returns 5; °C
